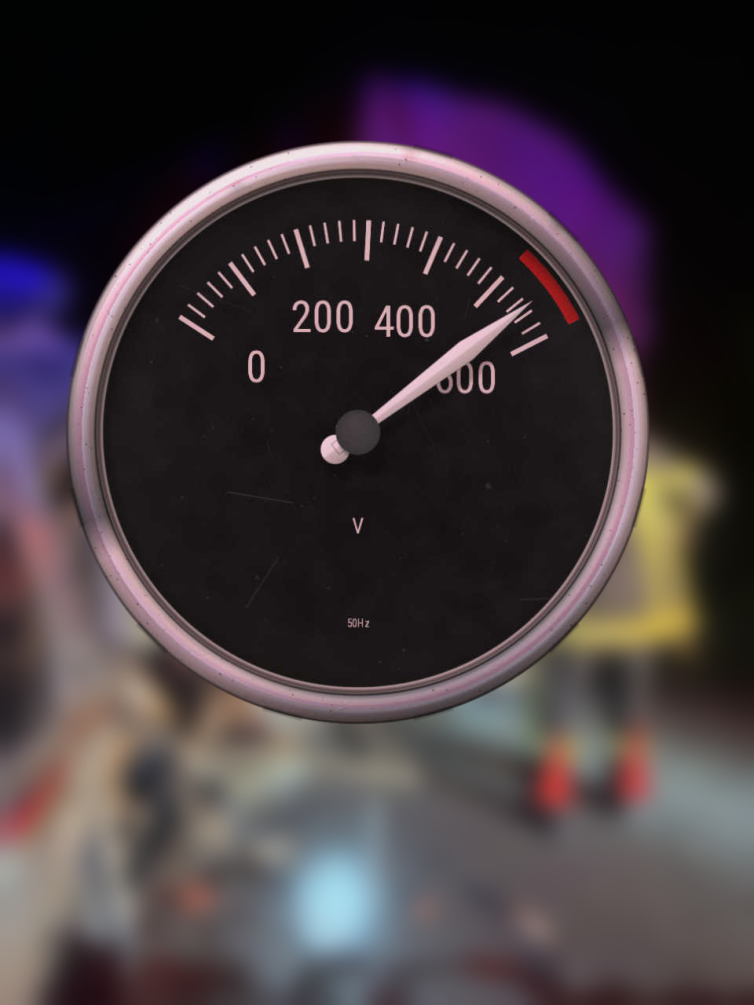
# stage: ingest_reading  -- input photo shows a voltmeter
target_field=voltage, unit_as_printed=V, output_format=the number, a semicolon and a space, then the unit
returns 550; V
